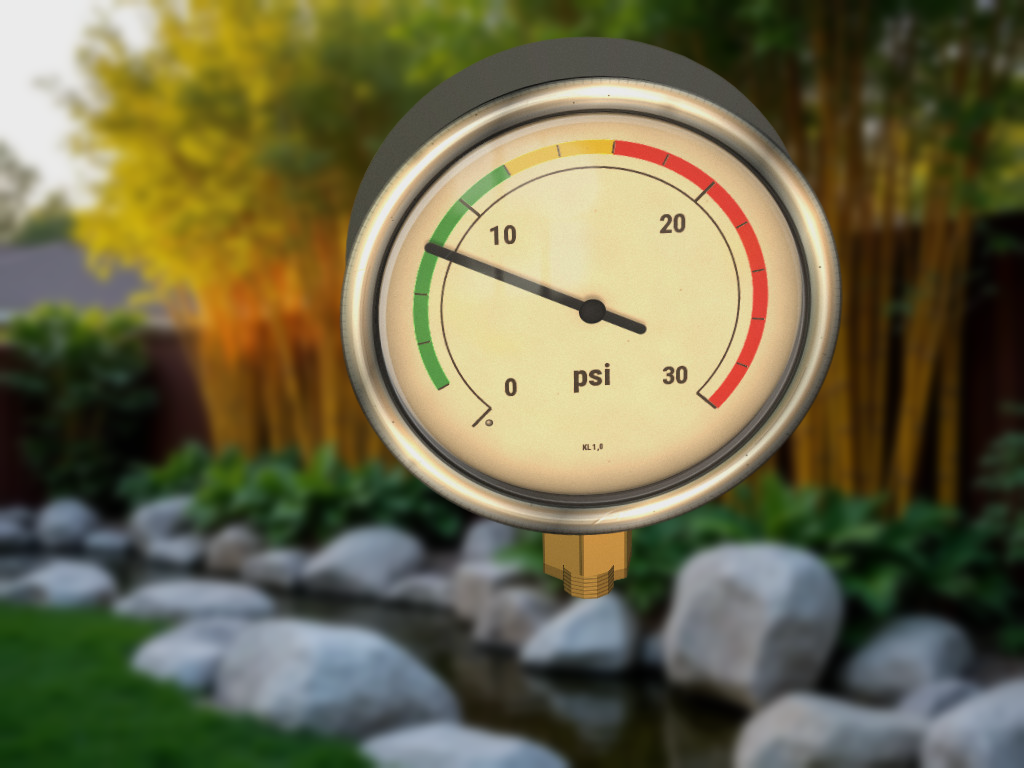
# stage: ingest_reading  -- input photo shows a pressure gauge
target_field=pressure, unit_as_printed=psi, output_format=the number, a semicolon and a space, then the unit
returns 8; psi
